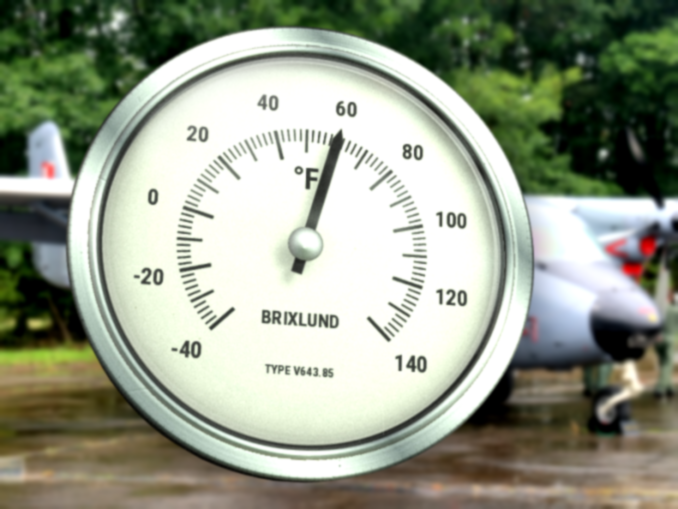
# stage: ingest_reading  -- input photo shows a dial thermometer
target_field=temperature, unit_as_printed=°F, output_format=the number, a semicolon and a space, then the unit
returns 60; °F
